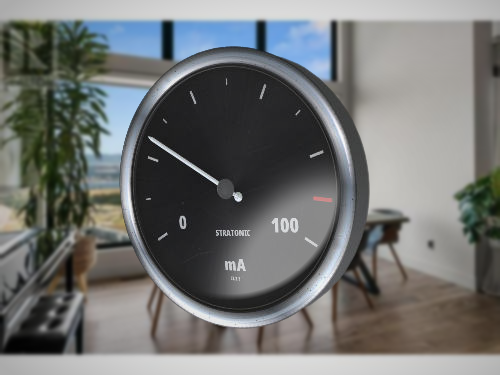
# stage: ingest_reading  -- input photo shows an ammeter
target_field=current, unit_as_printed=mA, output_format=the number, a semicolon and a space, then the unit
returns 25; mA
